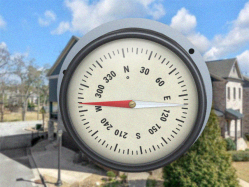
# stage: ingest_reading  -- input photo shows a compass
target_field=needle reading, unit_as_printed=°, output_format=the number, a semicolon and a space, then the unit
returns 280; °
